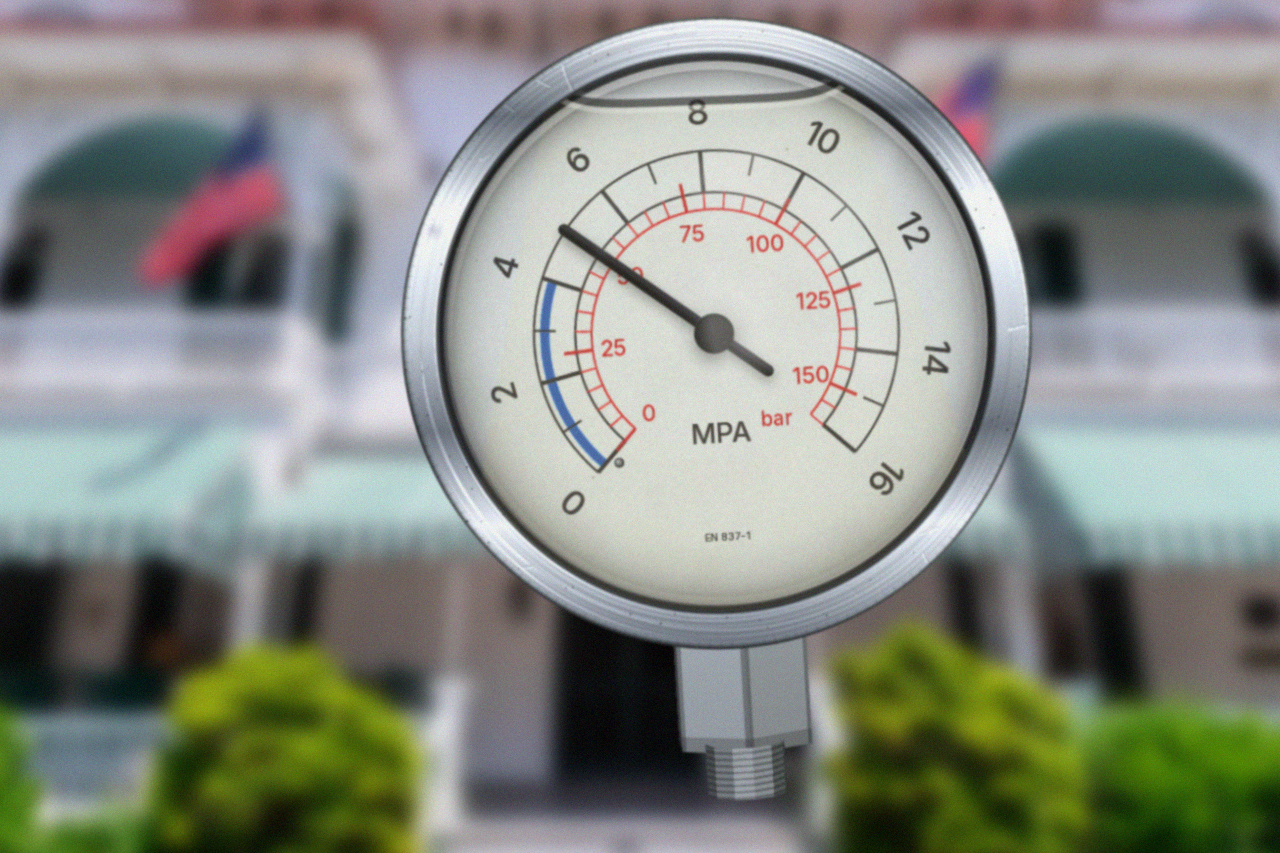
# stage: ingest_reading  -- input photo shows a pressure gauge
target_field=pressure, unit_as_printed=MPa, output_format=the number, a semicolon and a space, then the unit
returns 5; MPa
